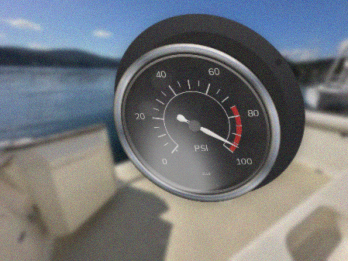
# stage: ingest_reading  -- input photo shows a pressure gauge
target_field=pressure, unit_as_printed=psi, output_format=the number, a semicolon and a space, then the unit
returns 95; psi
